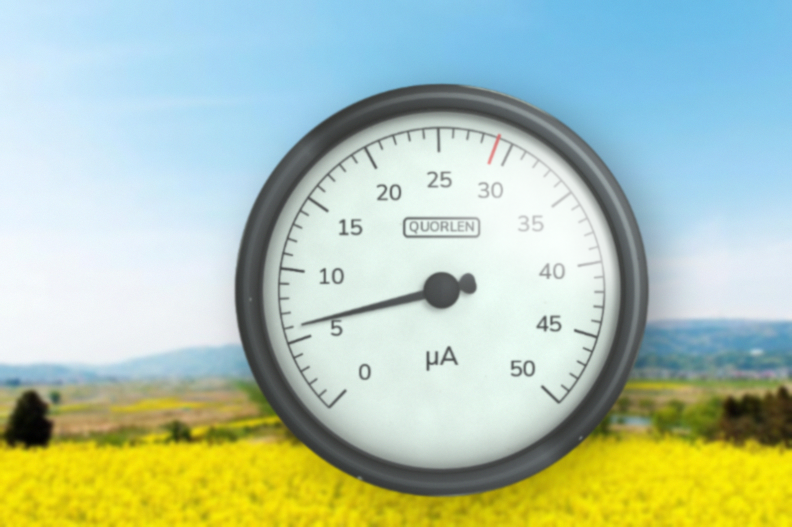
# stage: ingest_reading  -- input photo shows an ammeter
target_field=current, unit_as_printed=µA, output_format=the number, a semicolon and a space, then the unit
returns 6; µA
